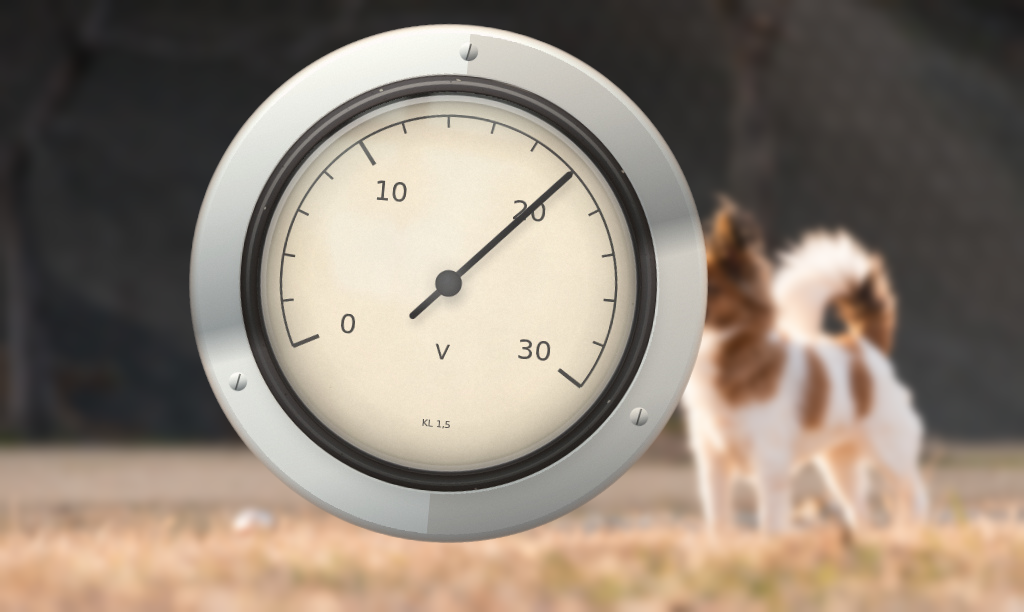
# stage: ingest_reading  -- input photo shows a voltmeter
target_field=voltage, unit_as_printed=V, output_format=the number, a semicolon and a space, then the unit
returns 20; V
